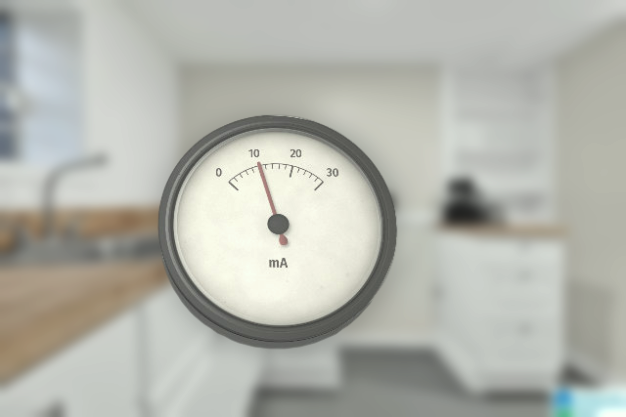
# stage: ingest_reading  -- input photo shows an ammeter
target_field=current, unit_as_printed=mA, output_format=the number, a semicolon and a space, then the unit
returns 10; mA
